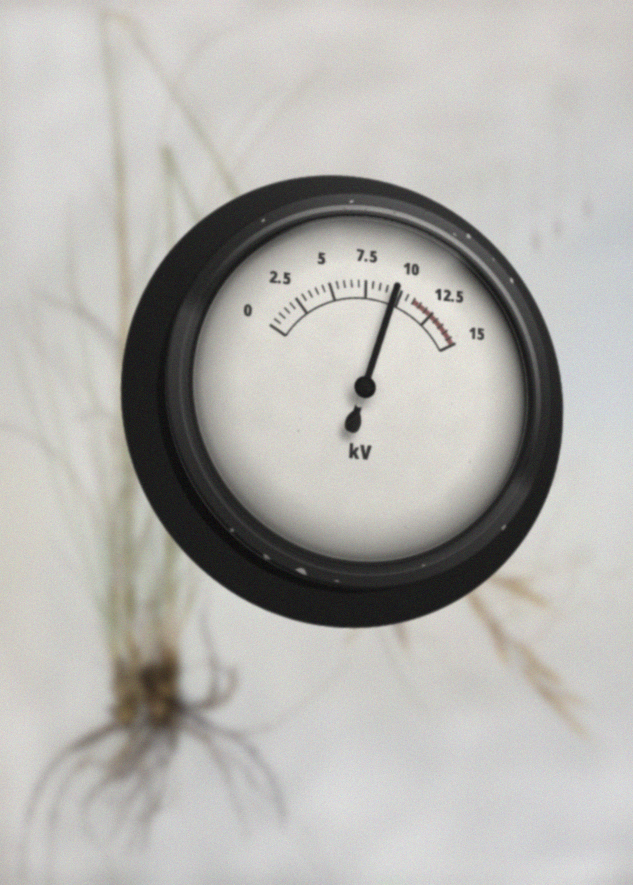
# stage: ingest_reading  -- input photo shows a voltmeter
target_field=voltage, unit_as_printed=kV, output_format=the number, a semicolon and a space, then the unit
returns 9.5; kV
